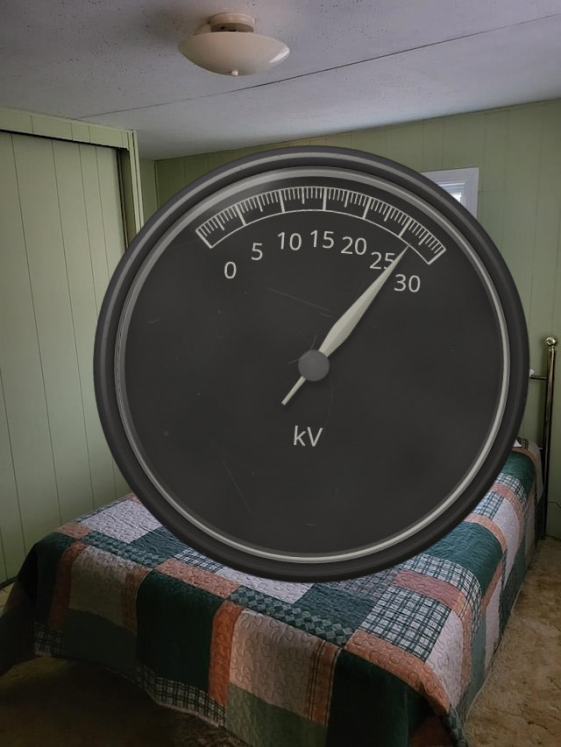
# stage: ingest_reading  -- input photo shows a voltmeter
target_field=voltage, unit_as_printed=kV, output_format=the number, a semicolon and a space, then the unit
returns 26.5; kV
